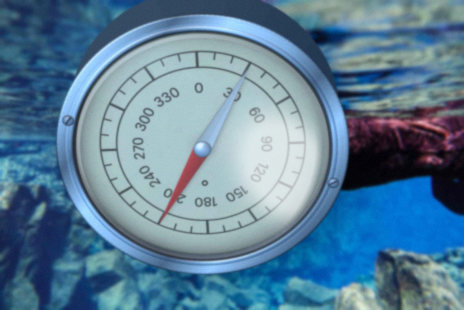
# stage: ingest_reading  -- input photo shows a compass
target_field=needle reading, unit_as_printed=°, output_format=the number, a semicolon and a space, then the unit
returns 210; °
